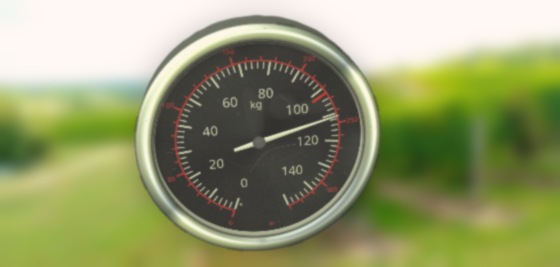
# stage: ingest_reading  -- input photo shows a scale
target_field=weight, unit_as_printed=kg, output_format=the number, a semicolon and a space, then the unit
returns 110; kg
